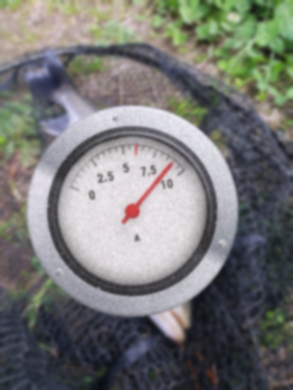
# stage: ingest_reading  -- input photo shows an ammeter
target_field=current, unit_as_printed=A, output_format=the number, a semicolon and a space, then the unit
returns 9; A
